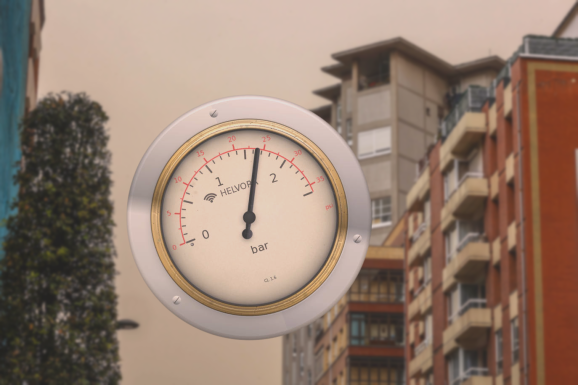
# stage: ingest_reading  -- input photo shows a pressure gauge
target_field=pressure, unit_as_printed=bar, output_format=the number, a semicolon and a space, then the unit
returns 1.65; bar
